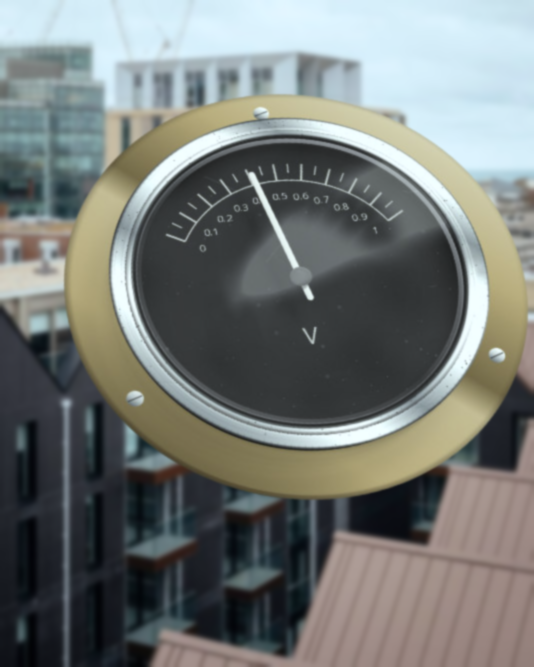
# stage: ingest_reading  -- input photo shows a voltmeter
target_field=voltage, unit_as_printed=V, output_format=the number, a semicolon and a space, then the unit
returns 0.4; V
